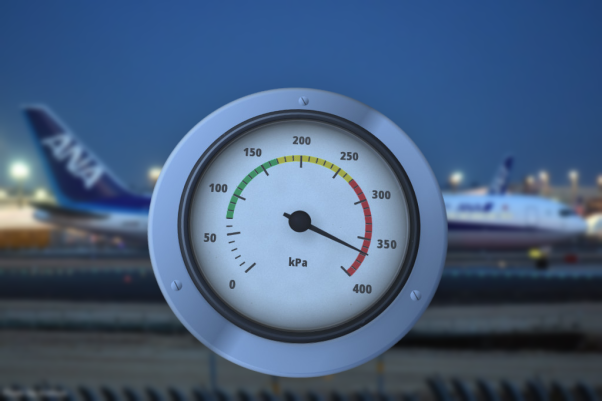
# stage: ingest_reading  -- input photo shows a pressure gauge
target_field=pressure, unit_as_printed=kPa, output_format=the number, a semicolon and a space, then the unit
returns 370; kPa
